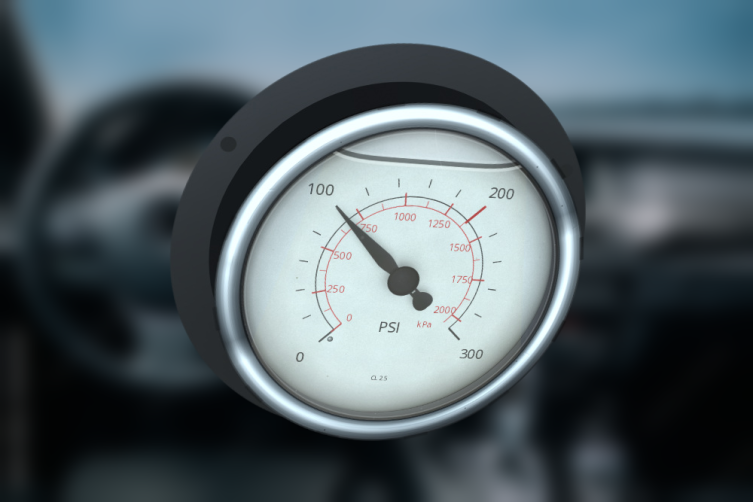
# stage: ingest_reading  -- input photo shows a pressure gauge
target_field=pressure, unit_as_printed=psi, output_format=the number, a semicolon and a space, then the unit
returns 100; psi
